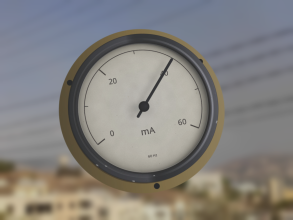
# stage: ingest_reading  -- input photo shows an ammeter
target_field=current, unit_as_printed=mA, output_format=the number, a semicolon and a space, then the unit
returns 40; mA
